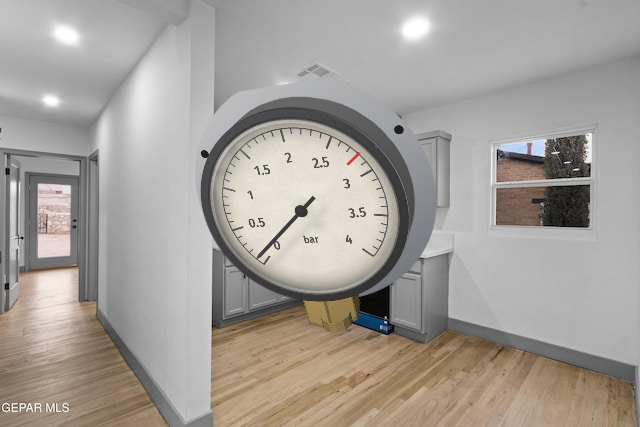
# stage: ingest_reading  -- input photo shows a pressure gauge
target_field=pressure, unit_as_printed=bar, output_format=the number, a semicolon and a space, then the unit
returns 0.1; bar
